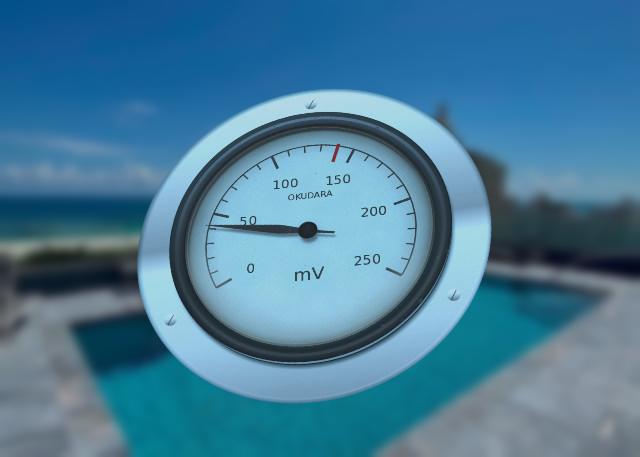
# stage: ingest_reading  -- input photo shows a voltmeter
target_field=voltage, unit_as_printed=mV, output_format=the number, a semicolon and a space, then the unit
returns 40; mV
